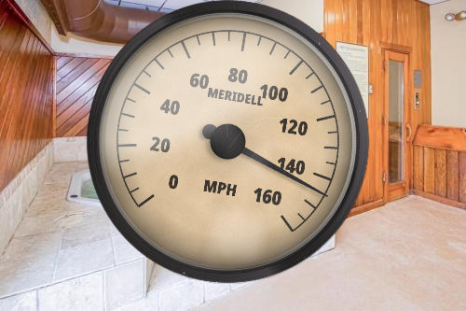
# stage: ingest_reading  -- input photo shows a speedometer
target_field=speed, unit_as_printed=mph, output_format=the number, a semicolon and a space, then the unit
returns 145; mph
